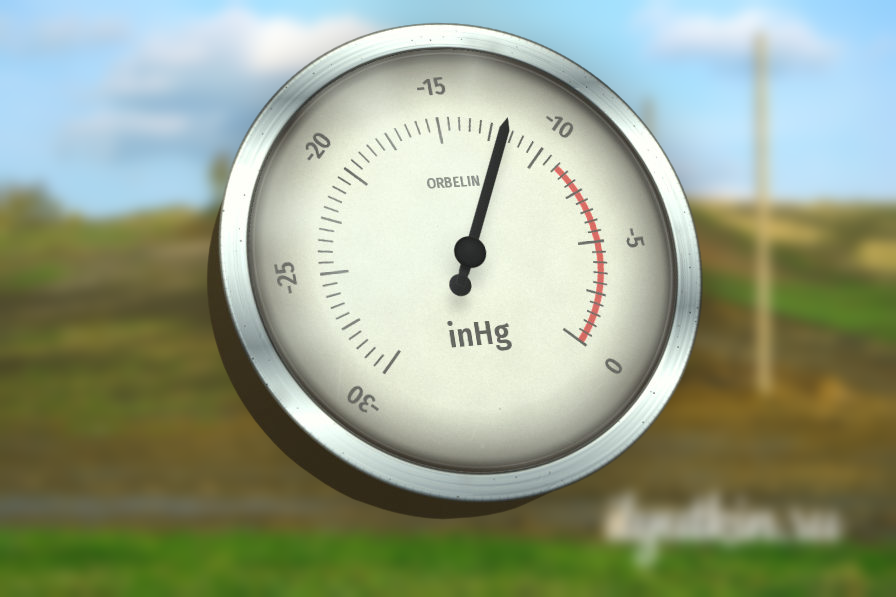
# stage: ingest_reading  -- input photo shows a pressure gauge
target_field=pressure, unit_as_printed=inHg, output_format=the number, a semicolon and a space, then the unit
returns -12; inHg
